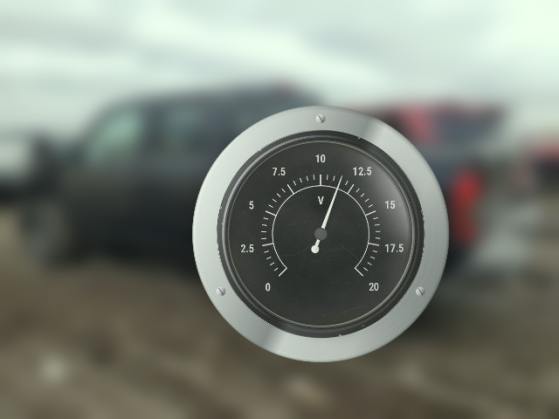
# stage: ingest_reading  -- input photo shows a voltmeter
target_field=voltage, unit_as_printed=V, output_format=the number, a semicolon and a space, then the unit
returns 11.5; V
